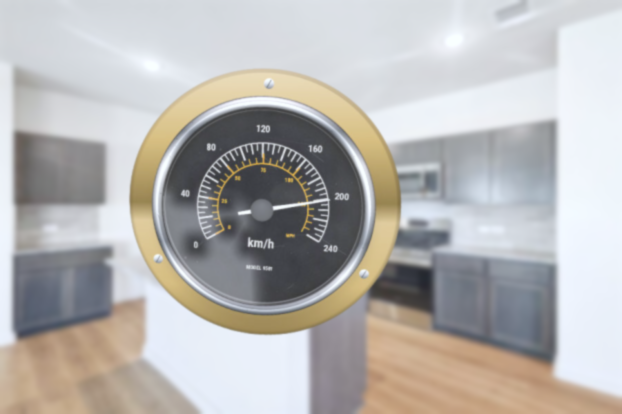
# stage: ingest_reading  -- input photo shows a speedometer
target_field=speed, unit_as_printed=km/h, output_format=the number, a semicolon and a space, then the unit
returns 200; km/h
